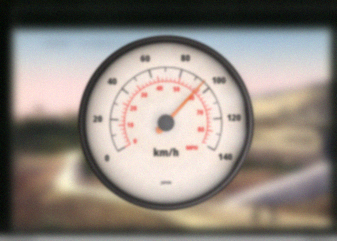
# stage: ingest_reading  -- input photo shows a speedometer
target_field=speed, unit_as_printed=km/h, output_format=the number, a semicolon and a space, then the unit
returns 95; km/h
